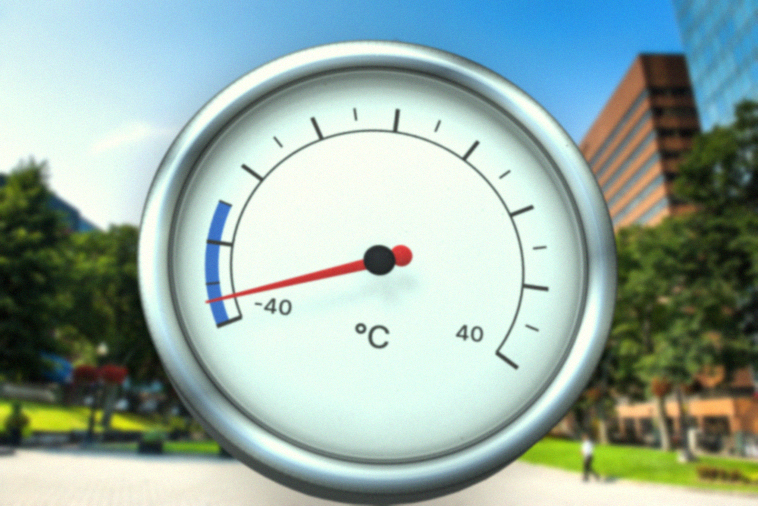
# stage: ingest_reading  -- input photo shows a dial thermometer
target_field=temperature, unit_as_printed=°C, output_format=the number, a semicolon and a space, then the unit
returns -37.5; °C
